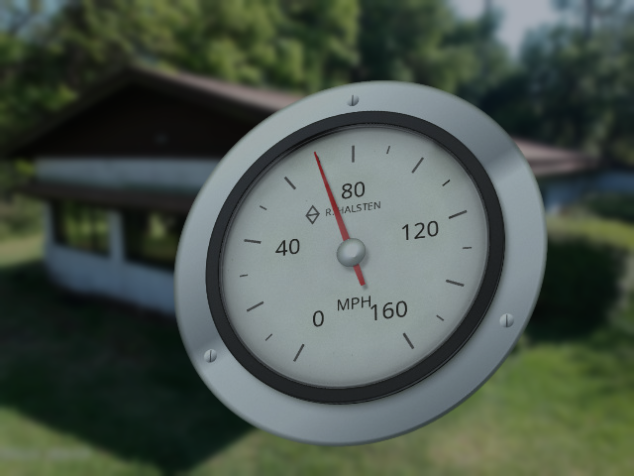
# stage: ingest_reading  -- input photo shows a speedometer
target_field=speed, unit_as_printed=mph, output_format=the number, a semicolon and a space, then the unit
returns 70; mph
